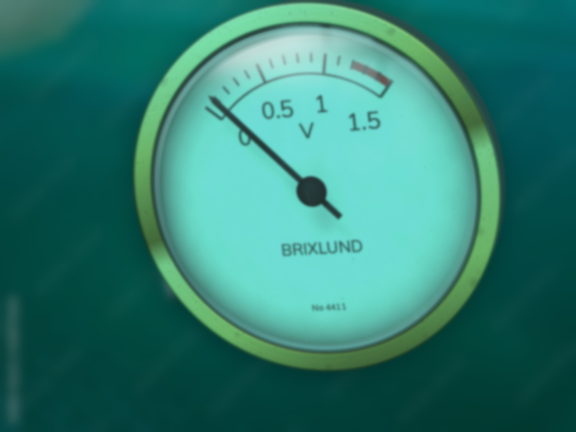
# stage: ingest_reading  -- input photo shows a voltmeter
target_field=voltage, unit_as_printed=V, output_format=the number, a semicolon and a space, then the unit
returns 0.1; V
